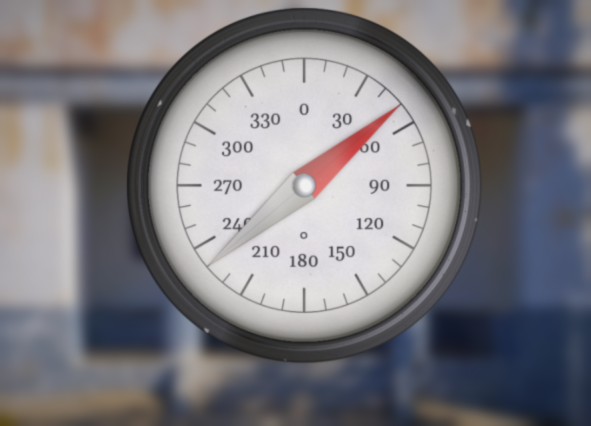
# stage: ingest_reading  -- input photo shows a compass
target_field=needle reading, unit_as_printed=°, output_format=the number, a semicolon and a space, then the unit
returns 50; °
